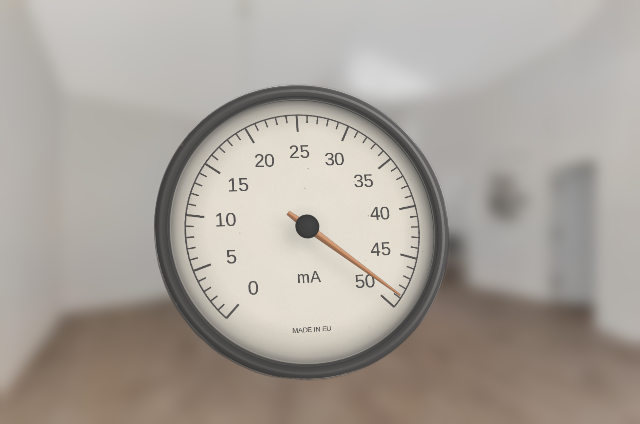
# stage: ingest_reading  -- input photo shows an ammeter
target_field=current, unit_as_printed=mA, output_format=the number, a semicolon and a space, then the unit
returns 49; mA
